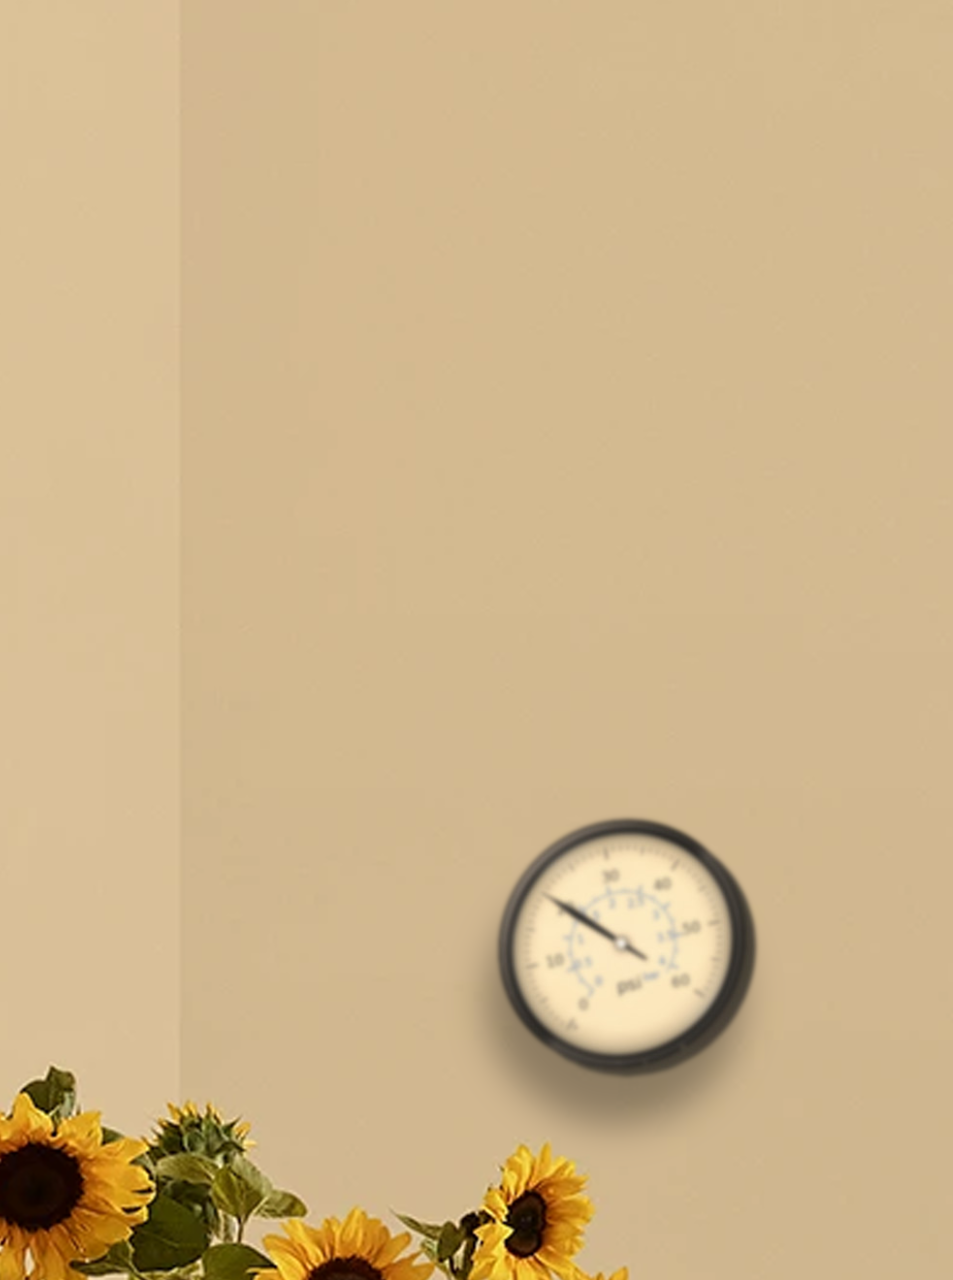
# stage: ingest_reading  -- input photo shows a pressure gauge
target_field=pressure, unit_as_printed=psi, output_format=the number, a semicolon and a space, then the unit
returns 20; psi
